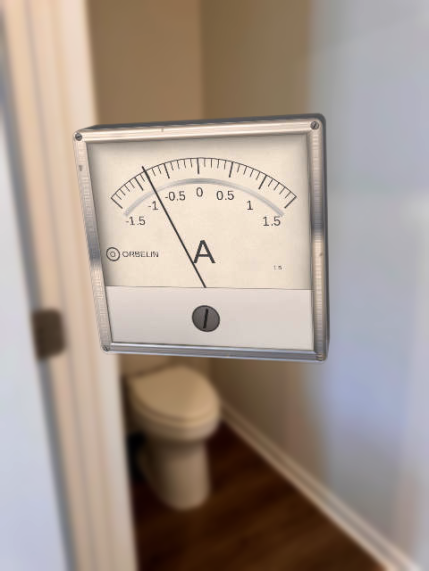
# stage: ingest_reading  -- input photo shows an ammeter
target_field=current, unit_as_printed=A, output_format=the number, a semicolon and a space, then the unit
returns -0.8; A
